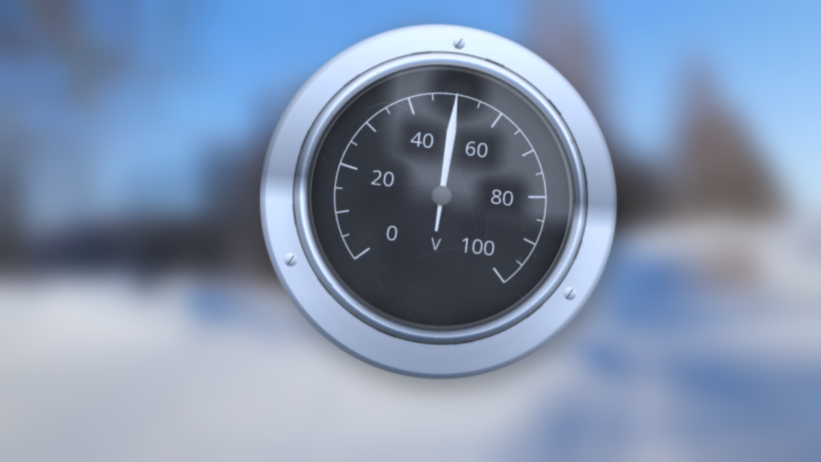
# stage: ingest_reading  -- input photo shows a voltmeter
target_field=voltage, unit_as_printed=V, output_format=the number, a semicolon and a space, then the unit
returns 50; V
